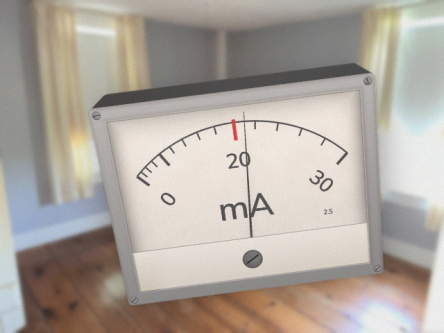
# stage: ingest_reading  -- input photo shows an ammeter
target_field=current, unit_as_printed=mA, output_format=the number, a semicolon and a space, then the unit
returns 21; mA
